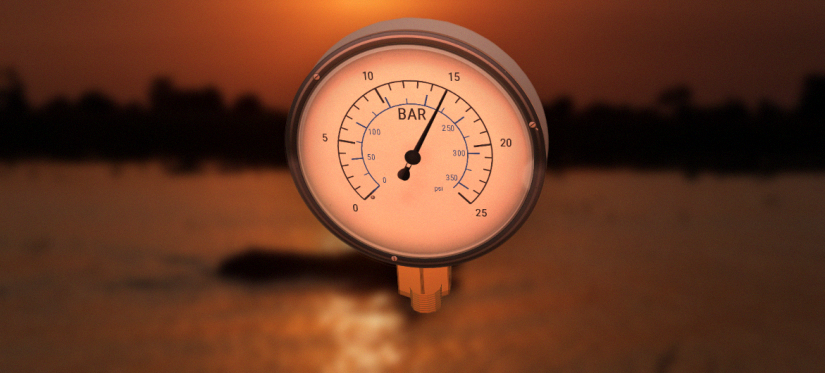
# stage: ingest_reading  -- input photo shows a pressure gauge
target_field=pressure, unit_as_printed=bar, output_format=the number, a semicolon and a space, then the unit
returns 15; bar
